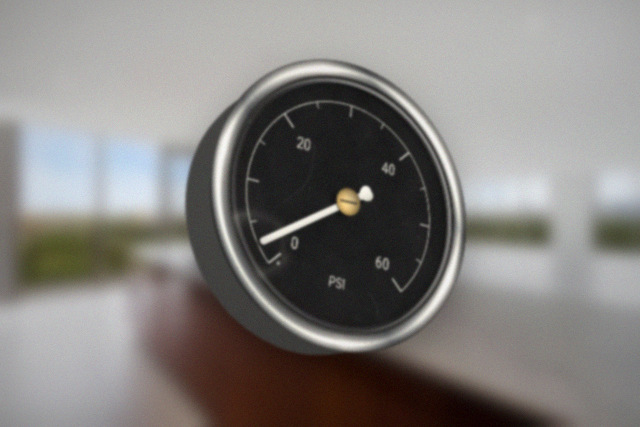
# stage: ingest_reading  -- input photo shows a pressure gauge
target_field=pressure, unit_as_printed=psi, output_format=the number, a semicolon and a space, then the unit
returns 2.5; psi
